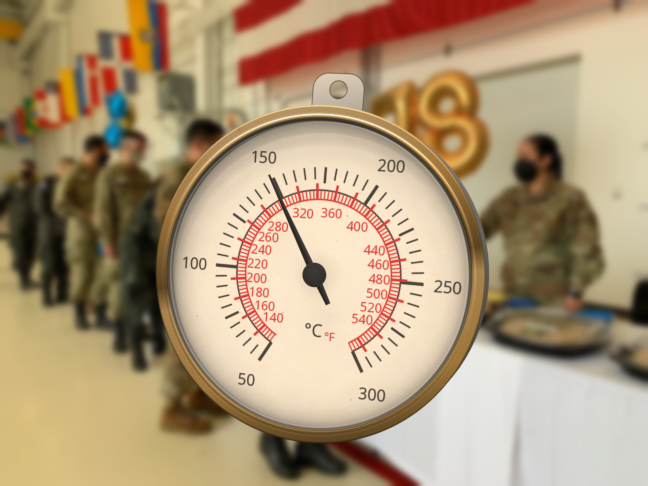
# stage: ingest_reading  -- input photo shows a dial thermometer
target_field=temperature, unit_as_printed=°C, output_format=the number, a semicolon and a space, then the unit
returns 150; °C
